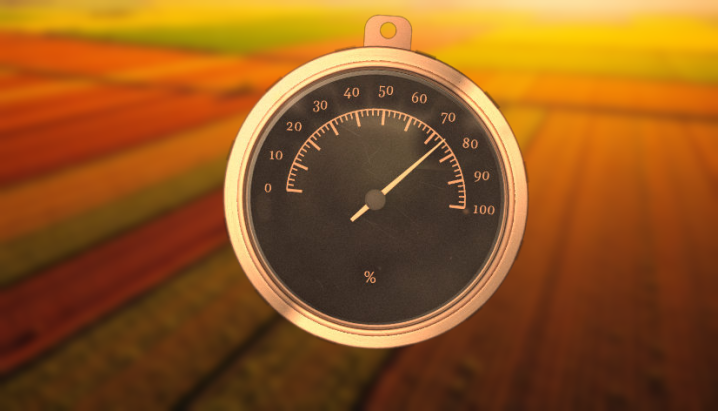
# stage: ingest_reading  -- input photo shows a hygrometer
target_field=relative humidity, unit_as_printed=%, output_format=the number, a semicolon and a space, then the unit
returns 74; %
